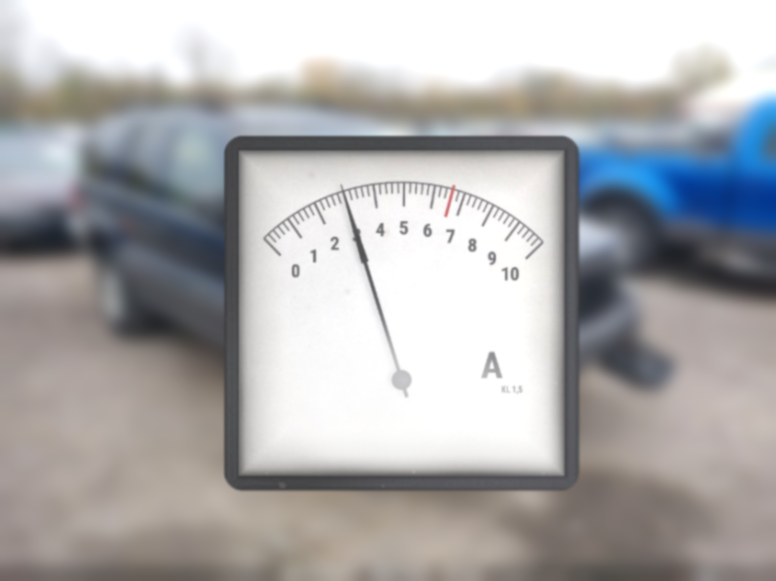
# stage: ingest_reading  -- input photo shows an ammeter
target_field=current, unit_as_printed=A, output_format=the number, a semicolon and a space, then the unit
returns 3; A
